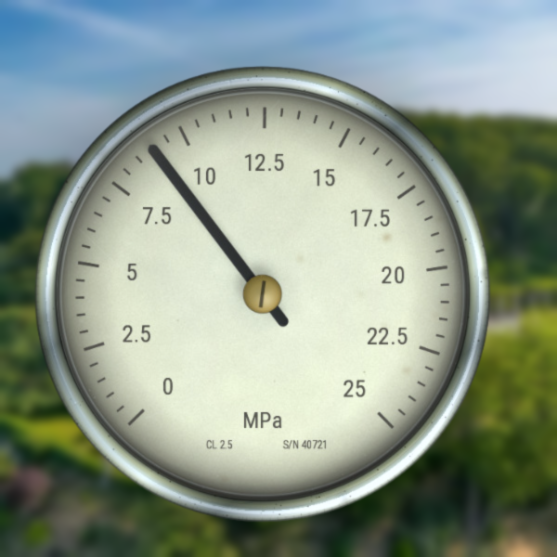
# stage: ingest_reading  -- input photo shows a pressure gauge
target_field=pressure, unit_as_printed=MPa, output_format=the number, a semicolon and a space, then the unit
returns 9; MPa
